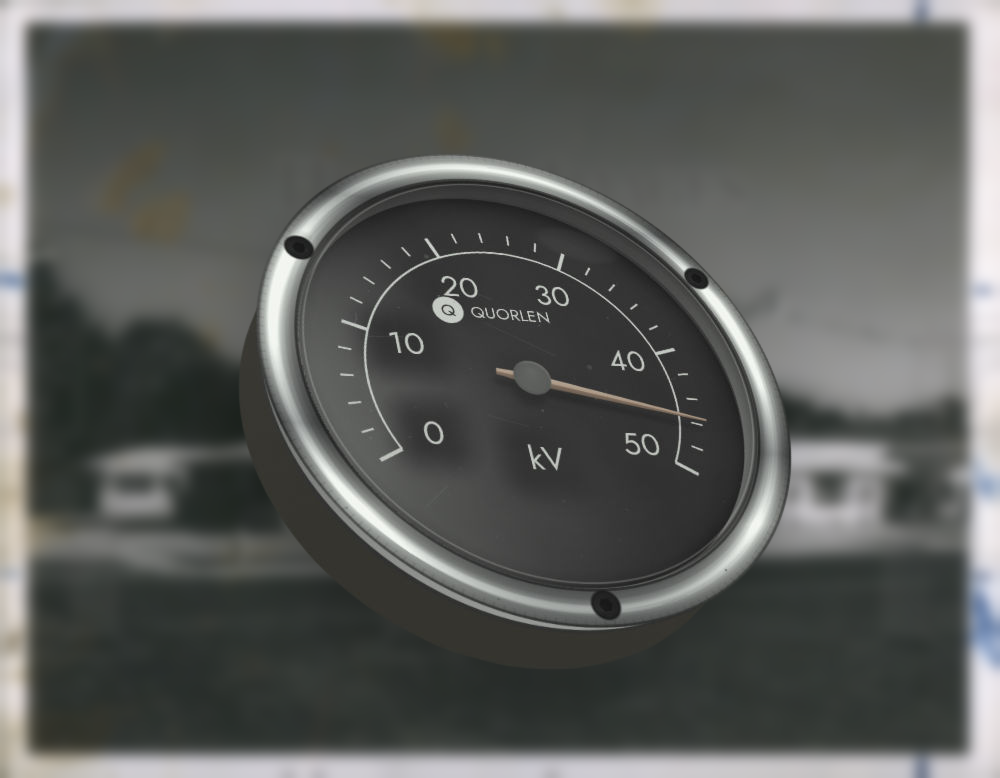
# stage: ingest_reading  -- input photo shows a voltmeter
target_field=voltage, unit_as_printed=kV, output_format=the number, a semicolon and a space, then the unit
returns 46; kV
